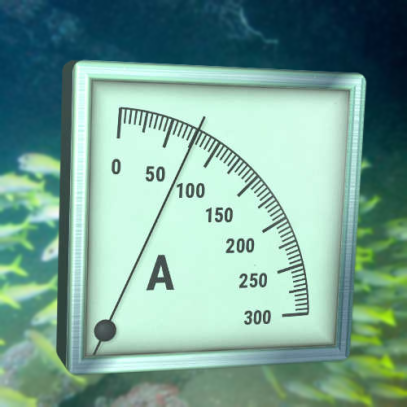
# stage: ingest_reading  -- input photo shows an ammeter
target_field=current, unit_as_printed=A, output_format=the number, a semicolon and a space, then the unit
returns 75; A
